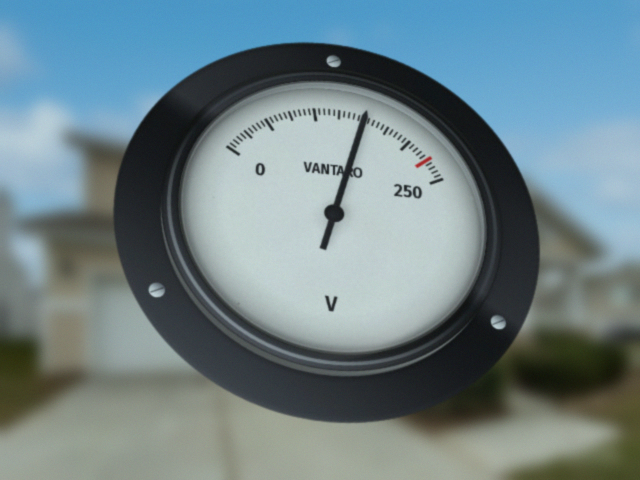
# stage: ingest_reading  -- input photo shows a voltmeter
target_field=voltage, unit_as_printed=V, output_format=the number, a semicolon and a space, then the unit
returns 150; V
